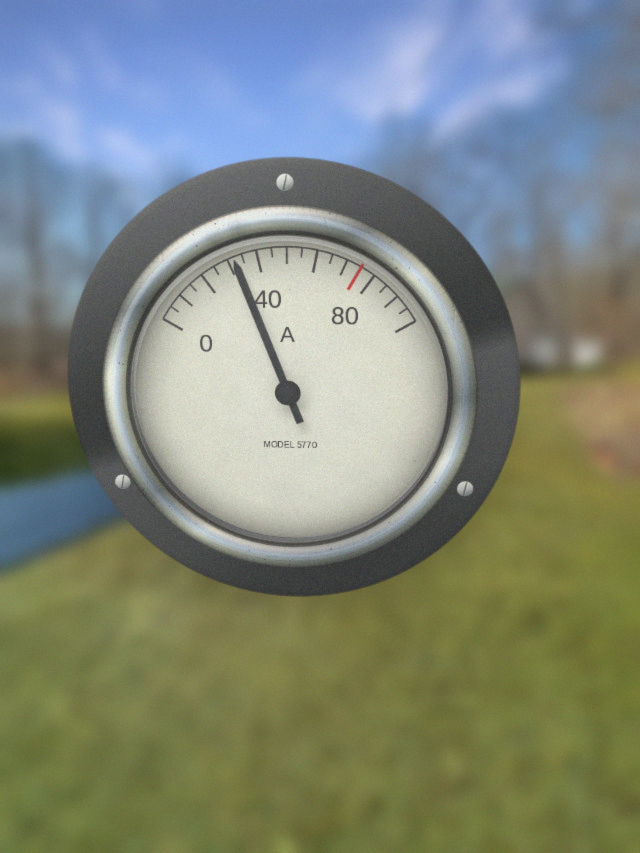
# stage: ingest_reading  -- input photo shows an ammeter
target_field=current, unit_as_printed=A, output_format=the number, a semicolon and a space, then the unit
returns 32.5; A
